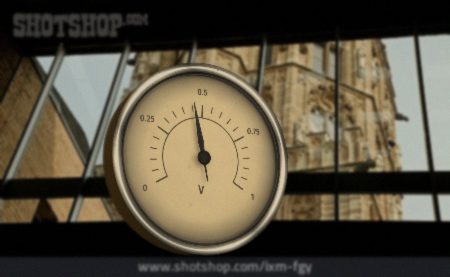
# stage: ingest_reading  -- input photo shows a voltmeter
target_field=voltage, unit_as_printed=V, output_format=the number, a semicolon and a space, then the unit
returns 0.45; V
